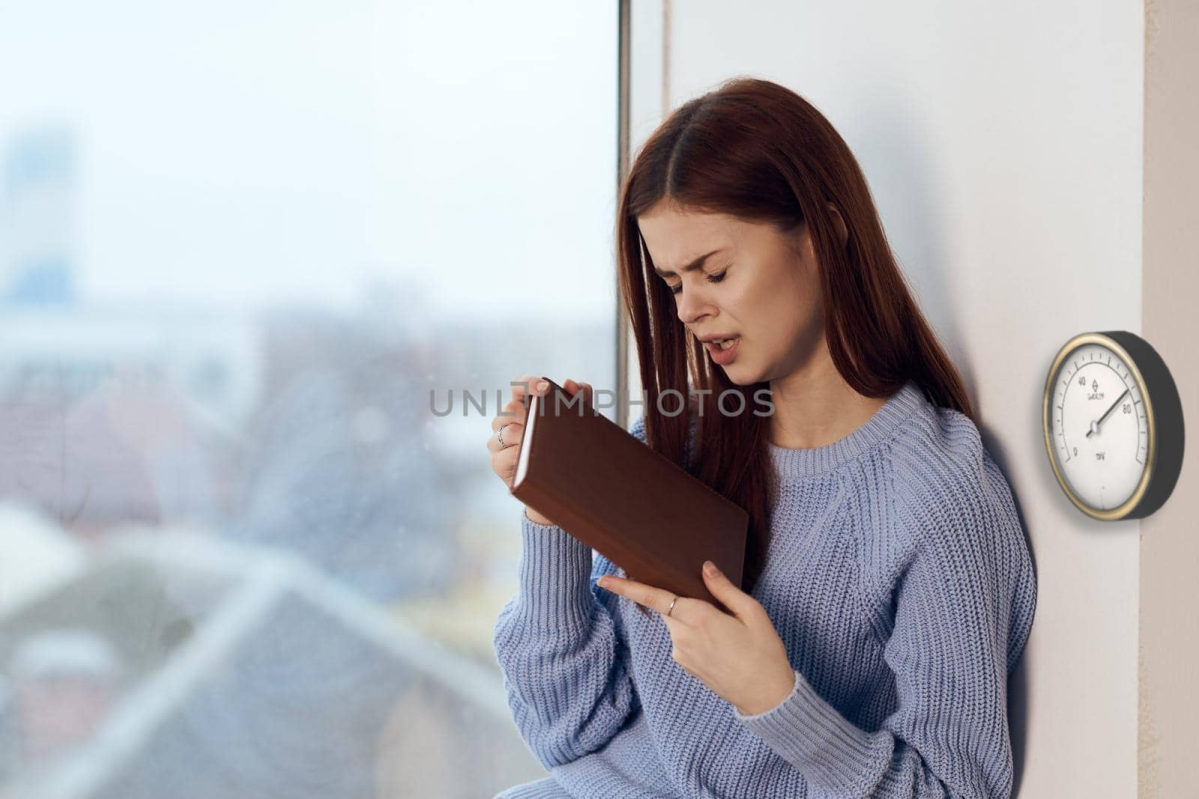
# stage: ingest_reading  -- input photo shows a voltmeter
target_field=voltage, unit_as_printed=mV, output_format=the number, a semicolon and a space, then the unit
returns 75; mV
